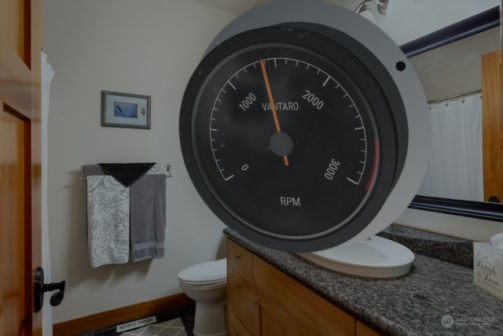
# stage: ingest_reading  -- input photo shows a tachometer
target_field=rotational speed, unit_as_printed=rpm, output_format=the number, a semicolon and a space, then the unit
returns 1400; rpm
